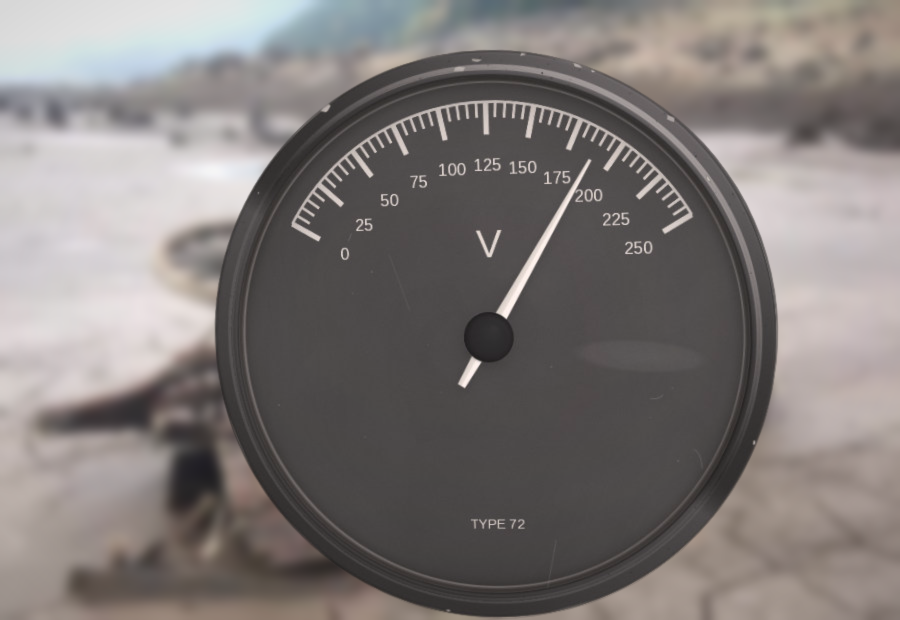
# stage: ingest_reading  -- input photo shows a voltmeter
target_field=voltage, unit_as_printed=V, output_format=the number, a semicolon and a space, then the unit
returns 190; V
